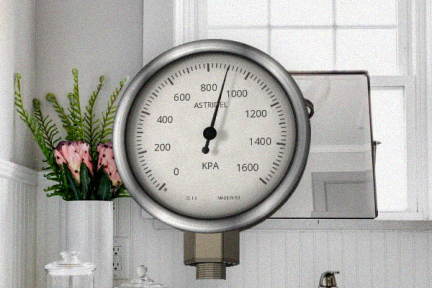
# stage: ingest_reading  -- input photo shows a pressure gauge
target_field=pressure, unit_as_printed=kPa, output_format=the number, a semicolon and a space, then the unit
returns 900; kPa
